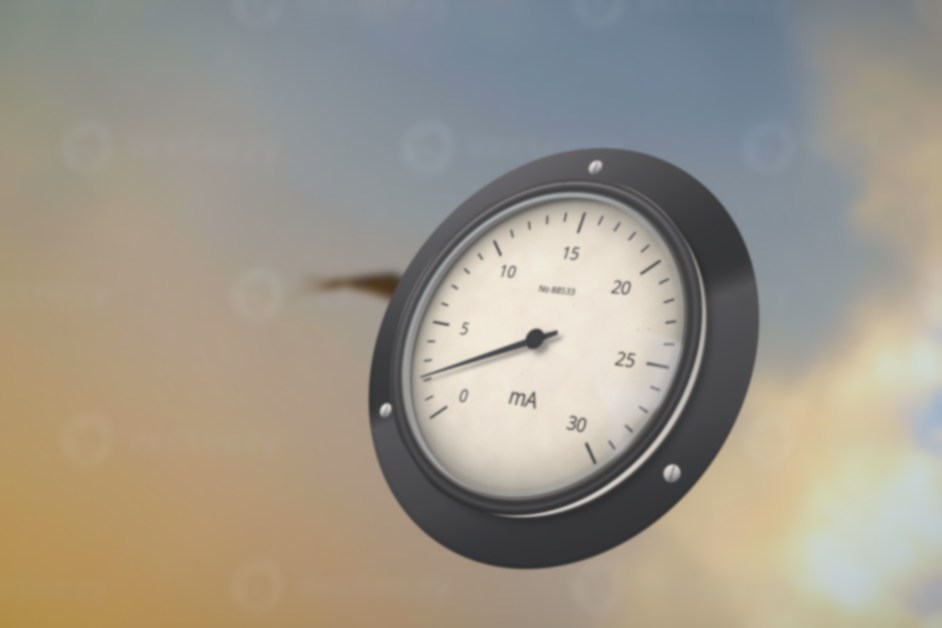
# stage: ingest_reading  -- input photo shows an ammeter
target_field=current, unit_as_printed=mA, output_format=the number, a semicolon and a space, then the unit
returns 2; mA
